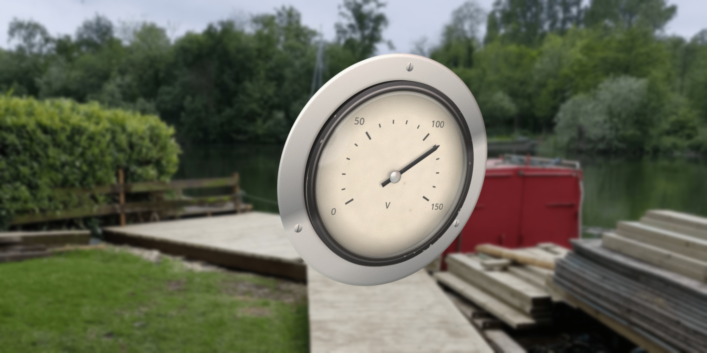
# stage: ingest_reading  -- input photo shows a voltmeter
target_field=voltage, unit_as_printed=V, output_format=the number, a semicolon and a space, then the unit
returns 110; V
